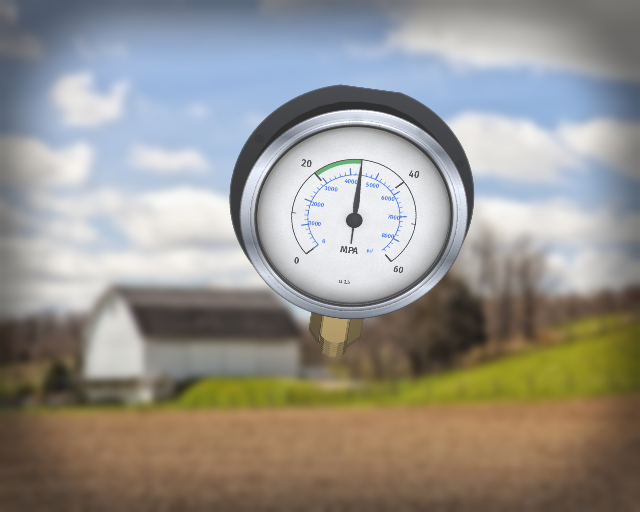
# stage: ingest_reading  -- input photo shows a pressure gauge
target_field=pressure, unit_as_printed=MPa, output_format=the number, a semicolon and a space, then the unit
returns 30; MPa
